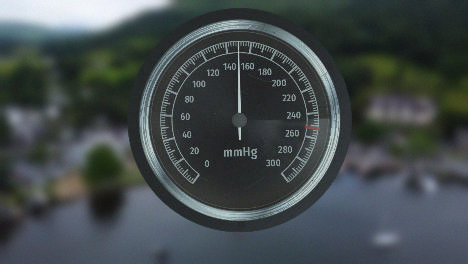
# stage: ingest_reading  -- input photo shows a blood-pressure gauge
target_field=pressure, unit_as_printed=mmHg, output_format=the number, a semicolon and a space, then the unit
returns 150; mmHg
